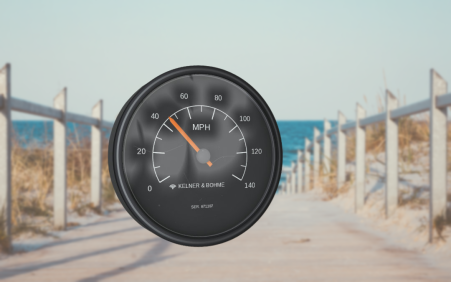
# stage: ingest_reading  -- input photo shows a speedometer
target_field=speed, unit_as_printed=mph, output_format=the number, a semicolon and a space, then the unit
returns 45; mph
